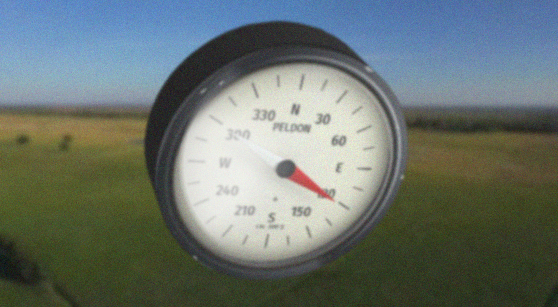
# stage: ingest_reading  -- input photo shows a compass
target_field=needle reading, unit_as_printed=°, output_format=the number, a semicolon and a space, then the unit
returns 120; °
